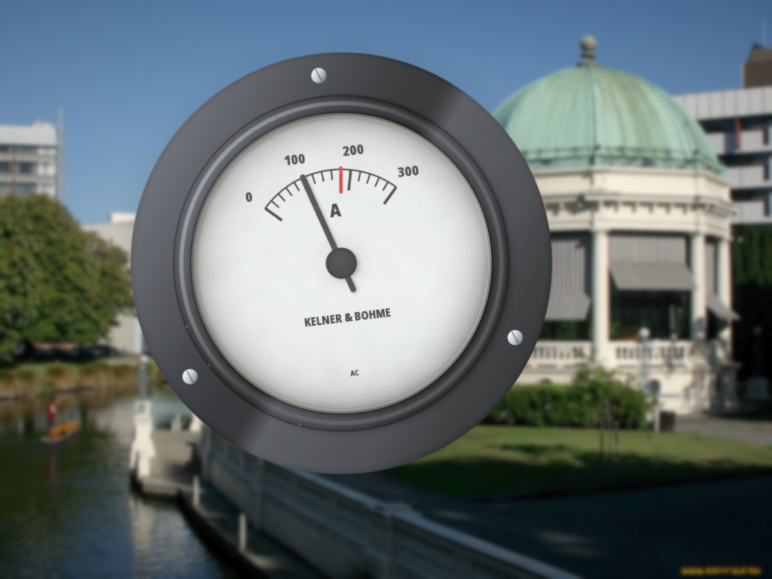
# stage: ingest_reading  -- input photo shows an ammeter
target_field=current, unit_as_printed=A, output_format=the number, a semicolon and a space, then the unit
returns 100; A
